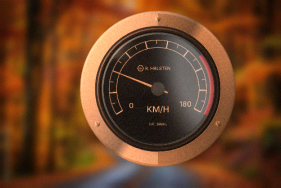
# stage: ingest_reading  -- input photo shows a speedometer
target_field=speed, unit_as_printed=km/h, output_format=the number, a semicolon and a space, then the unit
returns 40; km/h
